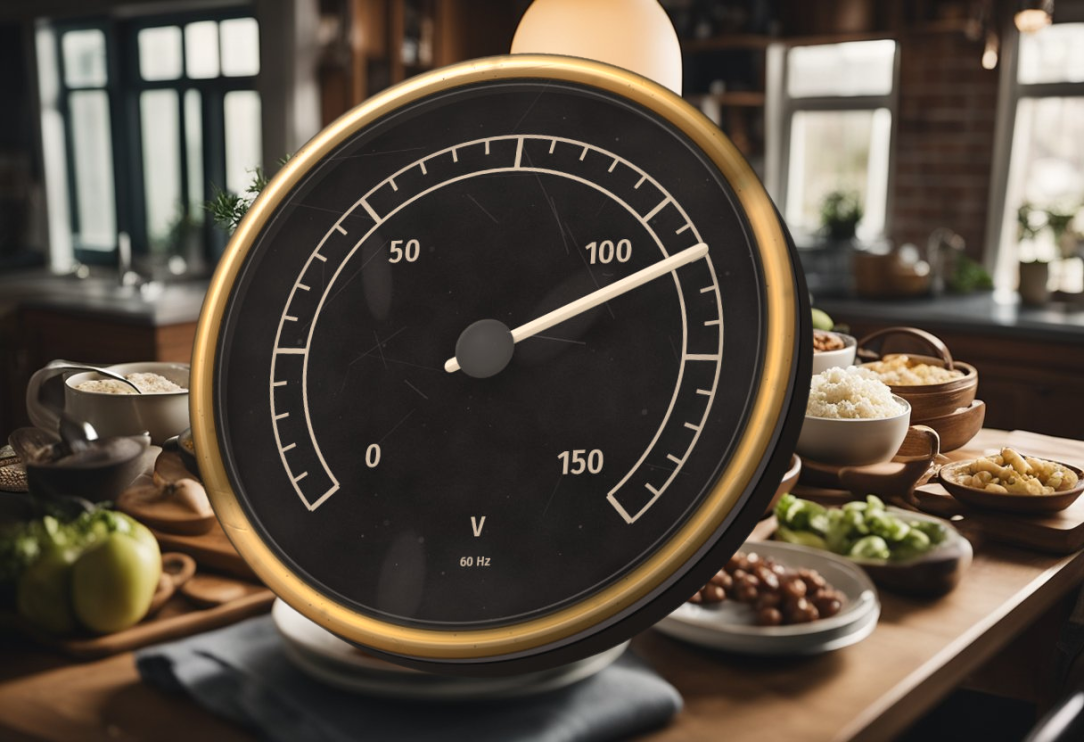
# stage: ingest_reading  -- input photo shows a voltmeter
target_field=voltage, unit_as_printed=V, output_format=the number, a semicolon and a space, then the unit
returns 110; V
